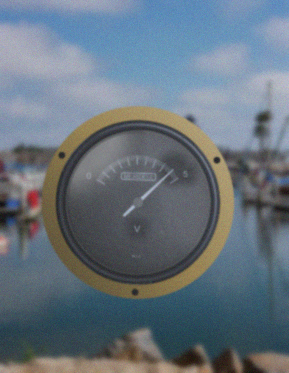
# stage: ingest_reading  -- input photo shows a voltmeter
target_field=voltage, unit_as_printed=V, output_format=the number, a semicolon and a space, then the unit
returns 4.5; V
